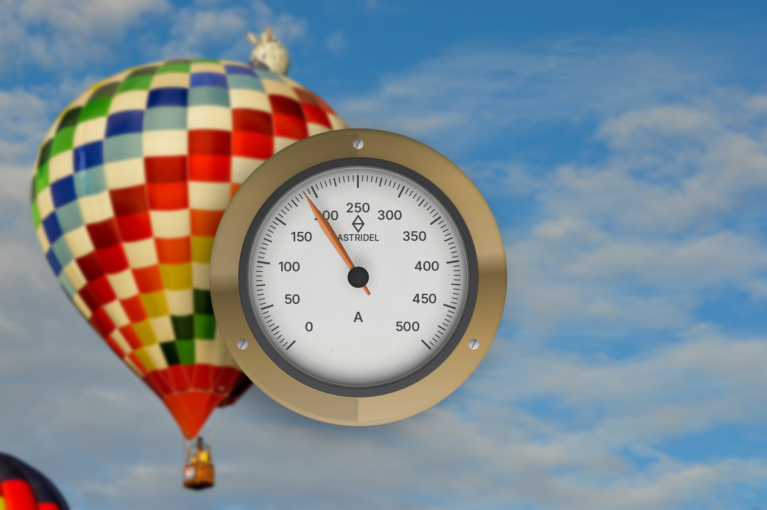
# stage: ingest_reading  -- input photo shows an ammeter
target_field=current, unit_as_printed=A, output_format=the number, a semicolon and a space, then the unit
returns 190; A
